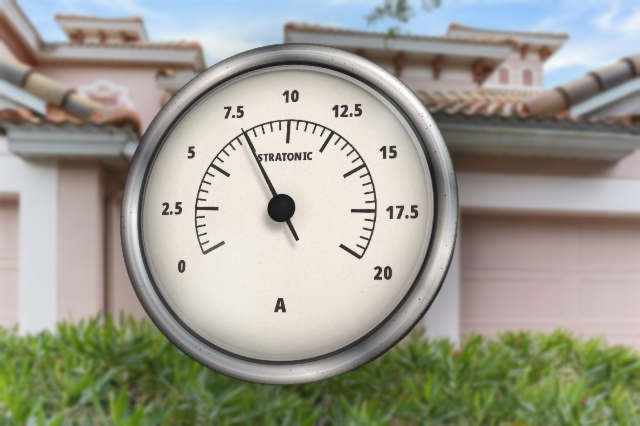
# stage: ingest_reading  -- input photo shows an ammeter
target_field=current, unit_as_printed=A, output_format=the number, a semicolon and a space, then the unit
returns 7.5; A
